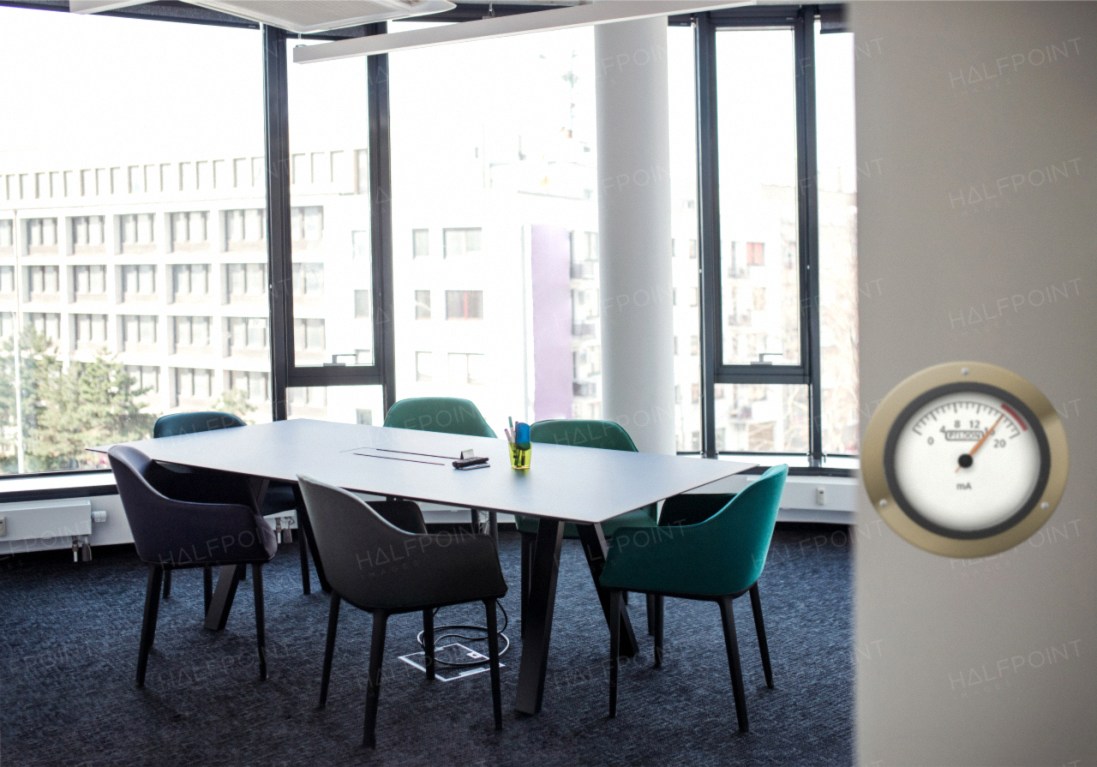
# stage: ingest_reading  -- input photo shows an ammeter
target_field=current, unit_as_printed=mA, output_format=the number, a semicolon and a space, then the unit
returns 16; mA
